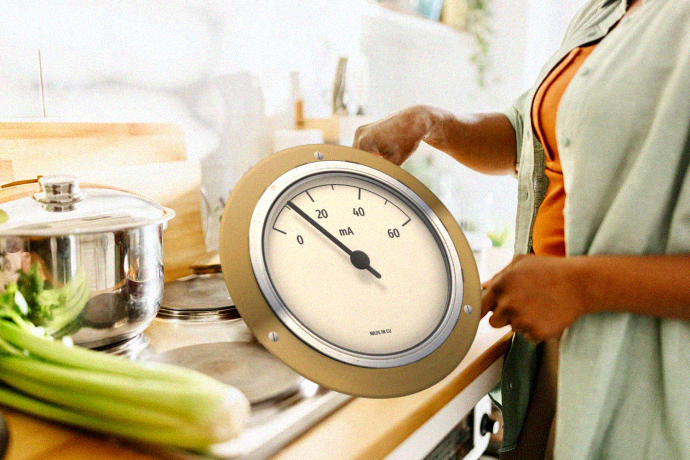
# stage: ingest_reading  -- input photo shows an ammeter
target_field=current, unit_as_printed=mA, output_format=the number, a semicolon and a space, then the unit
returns 10; mA
